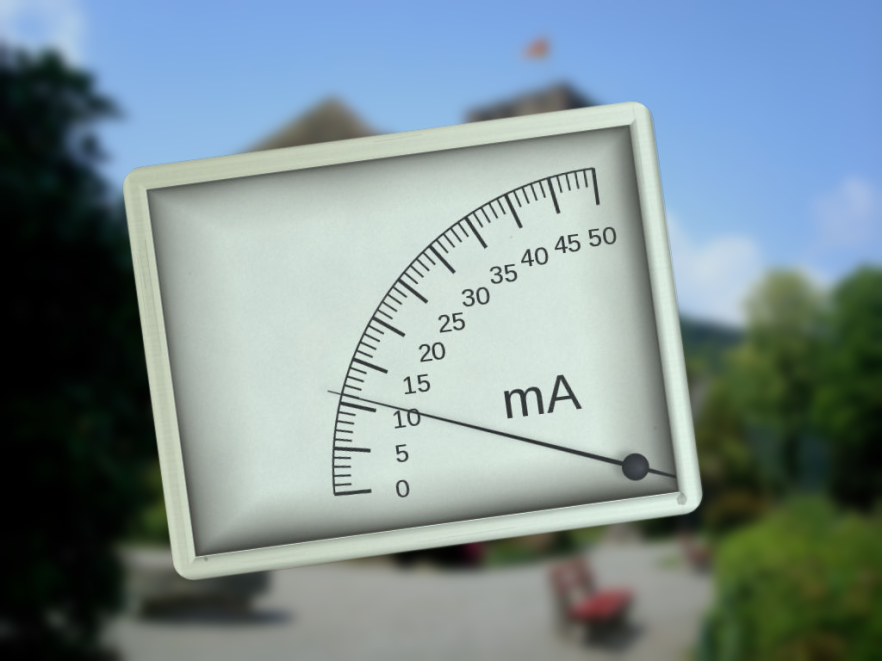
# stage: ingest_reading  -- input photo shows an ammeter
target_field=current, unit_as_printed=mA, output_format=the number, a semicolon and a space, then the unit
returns 11; mA
